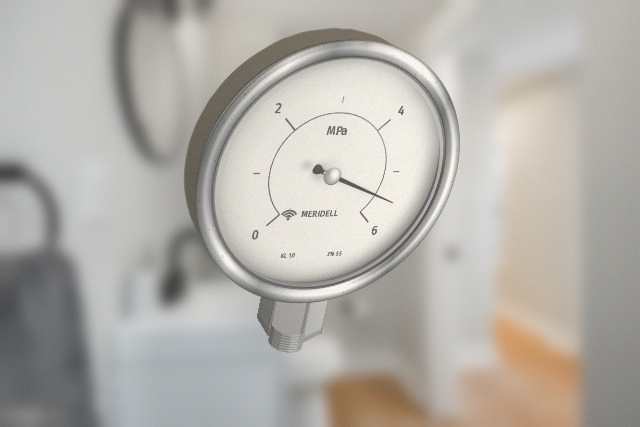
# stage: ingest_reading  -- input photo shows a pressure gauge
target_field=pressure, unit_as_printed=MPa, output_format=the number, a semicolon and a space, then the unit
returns 5.5; MPa
